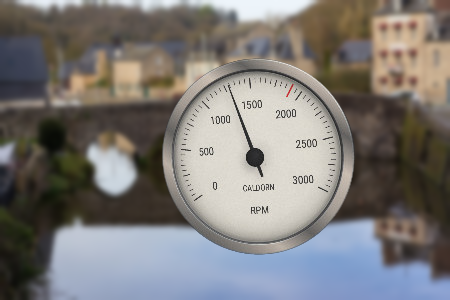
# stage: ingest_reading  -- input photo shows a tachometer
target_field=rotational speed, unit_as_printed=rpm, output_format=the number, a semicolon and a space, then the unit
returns 1300; rpm
